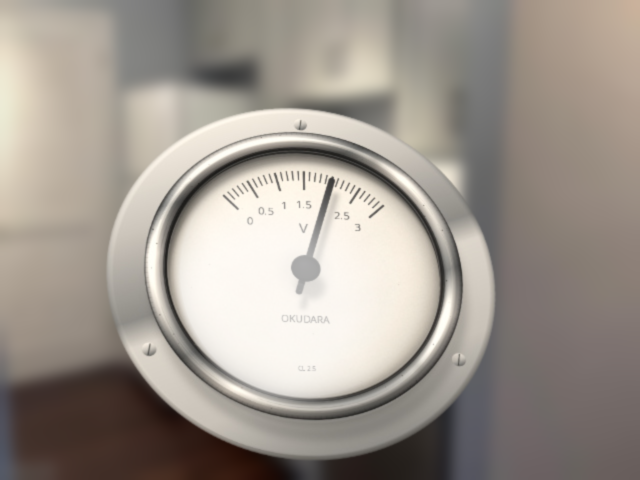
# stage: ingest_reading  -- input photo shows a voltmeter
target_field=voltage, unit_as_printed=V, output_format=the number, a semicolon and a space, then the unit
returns 2; V
